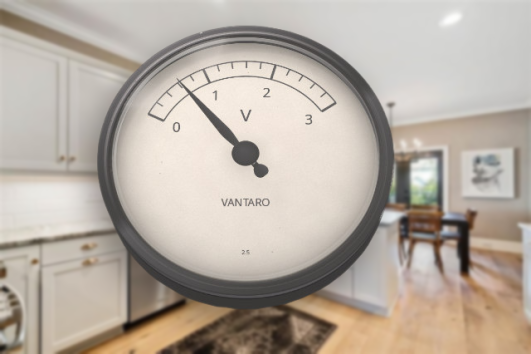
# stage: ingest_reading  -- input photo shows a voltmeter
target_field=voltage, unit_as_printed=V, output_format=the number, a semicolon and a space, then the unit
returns 0.6; V
